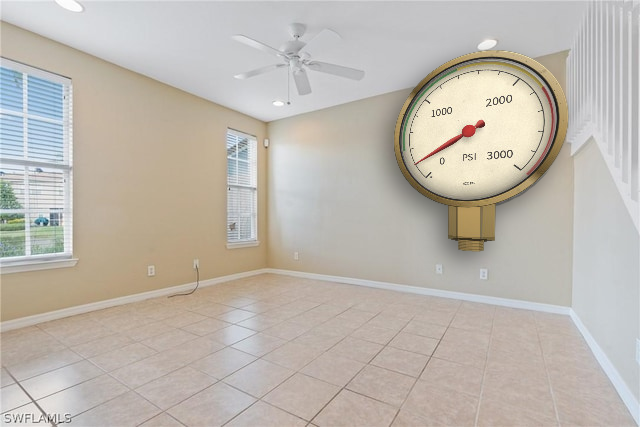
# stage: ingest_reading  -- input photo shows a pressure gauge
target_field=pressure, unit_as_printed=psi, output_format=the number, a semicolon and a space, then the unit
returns 200; psi
